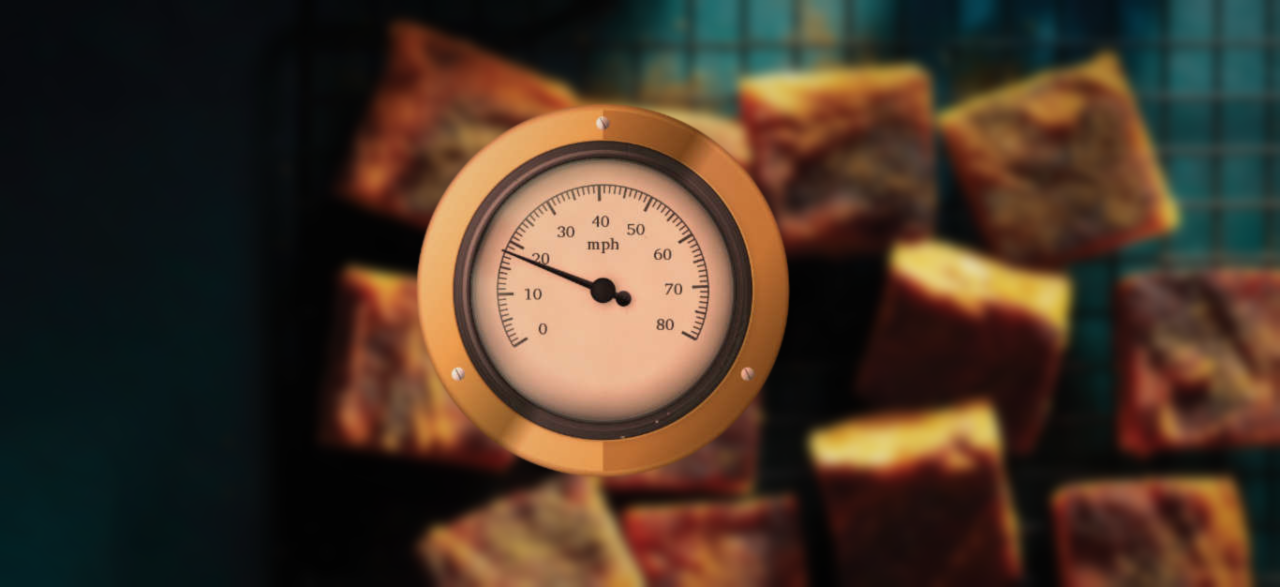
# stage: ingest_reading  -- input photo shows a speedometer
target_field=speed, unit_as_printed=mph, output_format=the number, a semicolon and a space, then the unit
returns 18; mph
